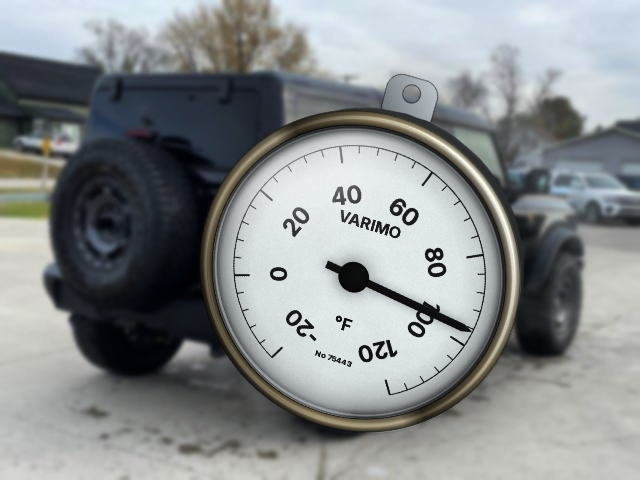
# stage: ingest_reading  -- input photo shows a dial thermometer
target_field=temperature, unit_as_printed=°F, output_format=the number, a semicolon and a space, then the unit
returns 96; °F
